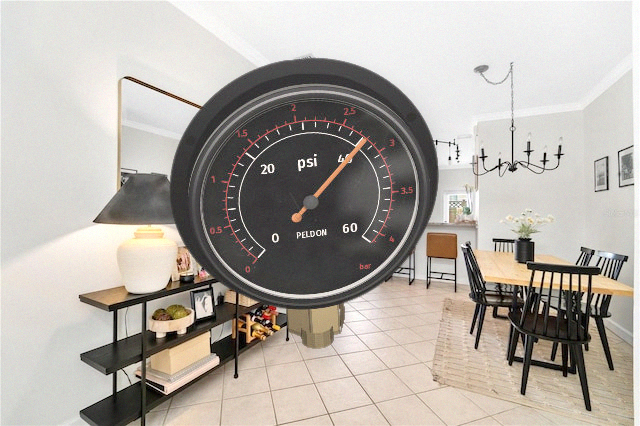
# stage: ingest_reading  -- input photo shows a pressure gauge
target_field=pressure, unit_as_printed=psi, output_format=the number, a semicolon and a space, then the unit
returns 40; psi
